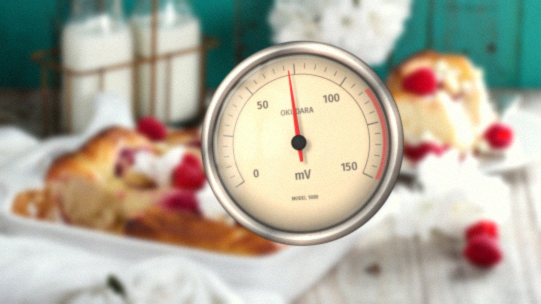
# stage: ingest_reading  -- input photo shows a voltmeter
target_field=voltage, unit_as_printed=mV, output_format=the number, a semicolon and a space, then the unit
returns 72.5; mV
